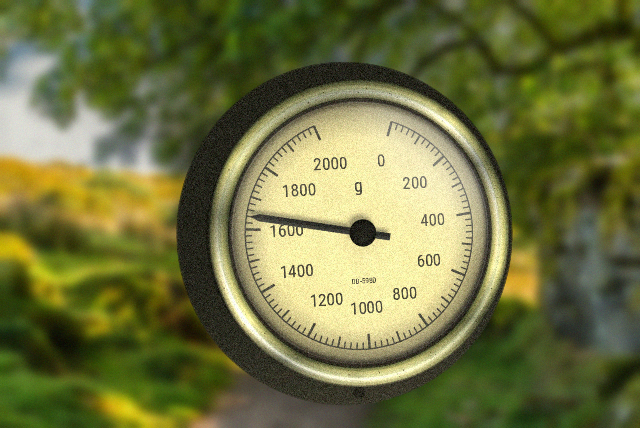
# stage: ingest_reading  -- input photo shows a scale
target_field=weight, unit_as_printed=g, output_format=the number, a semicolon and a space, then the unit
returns 1640; g
